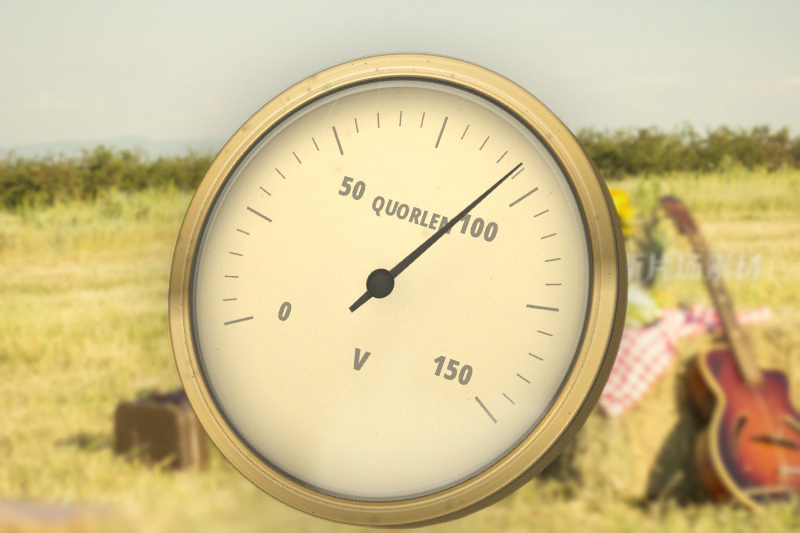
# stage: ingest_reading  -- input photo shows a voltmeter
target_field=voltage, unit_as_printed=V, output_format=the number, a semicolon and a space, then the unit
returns 95; V
